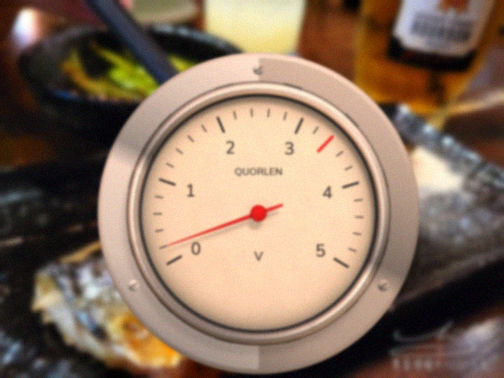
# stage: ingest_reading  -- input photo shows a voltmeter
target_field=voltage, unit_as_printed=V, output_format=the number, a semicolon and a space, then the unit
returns 0.2; V
